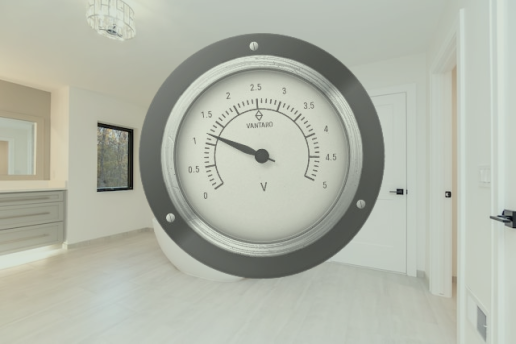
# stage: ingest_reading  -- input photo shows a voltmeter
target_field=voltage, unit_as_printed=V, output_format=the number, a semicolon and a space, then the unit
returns 1.2; V
